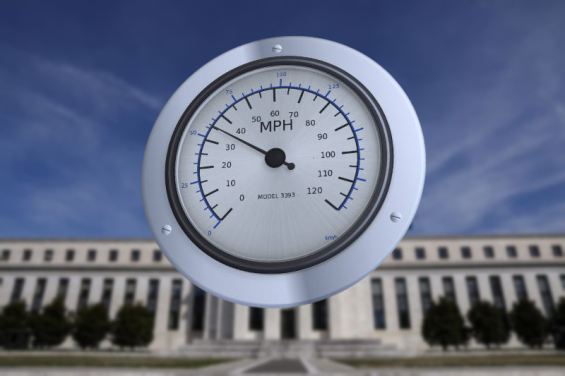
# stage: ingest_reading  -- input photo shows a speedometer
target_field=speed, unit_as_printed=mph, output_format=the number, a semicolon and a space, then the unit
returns 35; mph
